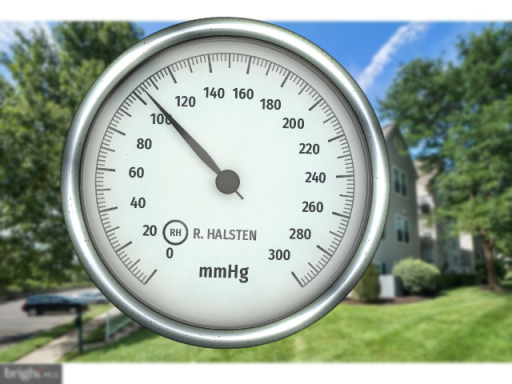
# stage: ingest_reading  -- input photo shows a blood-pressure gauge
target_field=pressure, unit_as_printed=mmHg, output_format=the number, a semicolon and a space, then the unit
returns 104; mmHg
